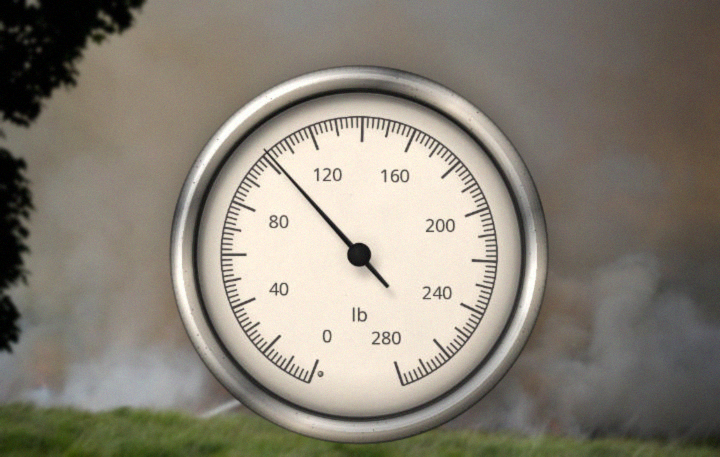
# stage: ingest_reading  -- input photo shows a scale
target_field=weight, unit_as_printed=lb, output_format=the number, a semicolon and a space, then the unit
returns 102; lb
